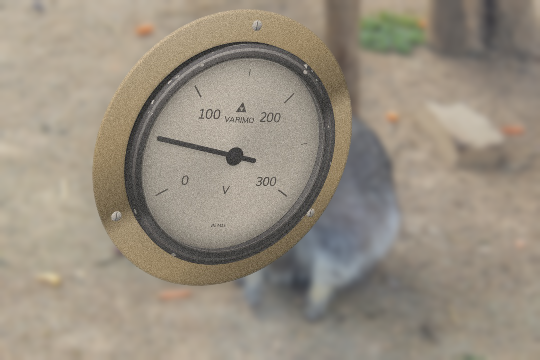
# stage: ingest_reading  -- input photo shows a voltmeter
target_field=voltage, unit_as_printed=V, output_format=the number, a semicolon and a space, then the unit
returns 50; V
